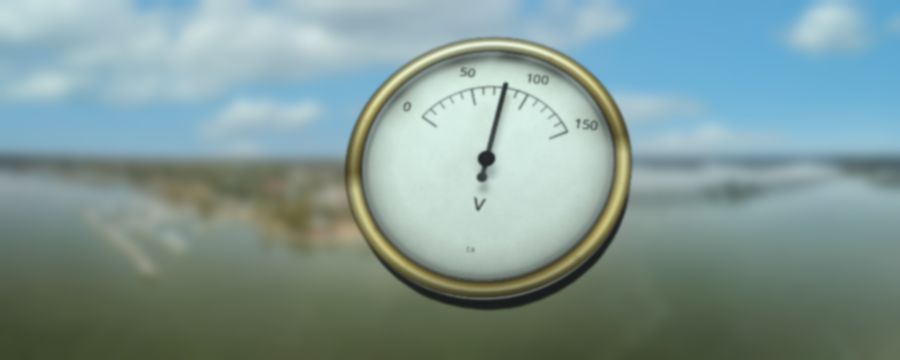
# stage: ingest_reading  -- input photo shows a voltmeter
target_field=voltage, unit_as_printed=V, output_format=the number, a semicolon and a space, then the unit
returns 80; V
